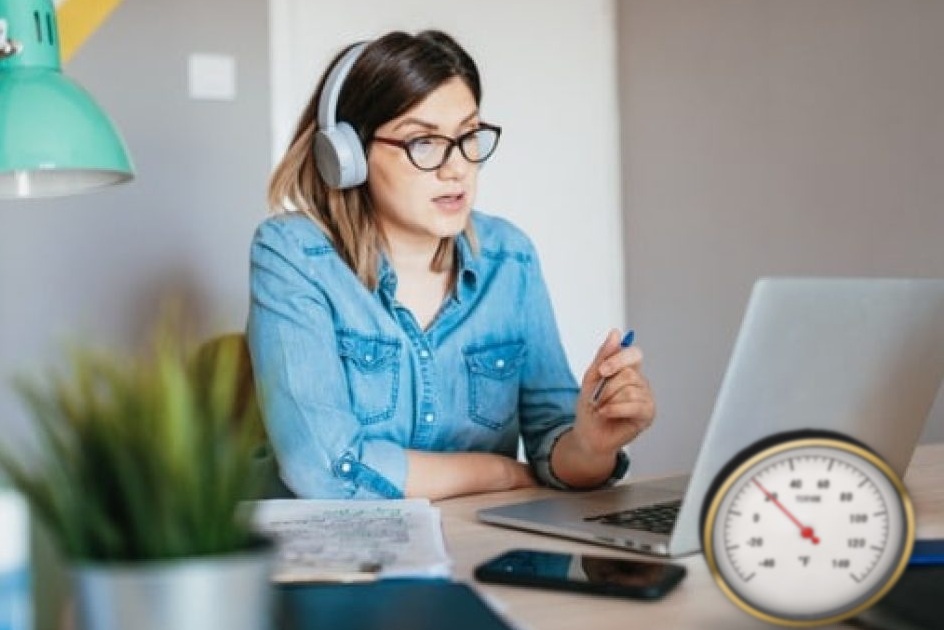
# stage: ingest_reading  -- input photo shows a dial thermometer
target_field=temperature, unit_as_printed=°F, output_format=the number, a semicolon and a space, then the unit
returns 20; °F
